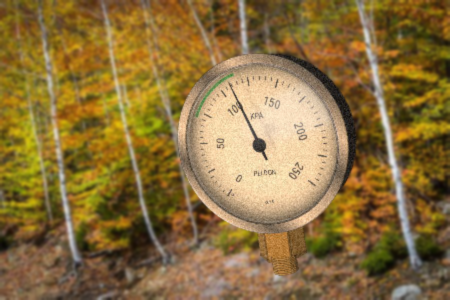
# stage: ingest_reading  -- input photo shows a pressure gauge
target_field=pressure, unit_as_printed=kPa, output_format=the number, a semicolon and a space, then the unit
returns 110; kPa
